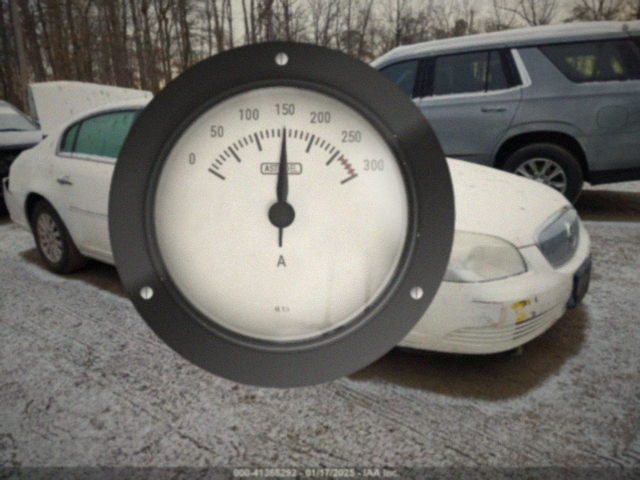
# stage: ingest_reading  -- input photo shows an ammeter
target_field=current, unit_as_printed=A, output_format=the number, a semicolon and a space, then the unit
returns 150; A
